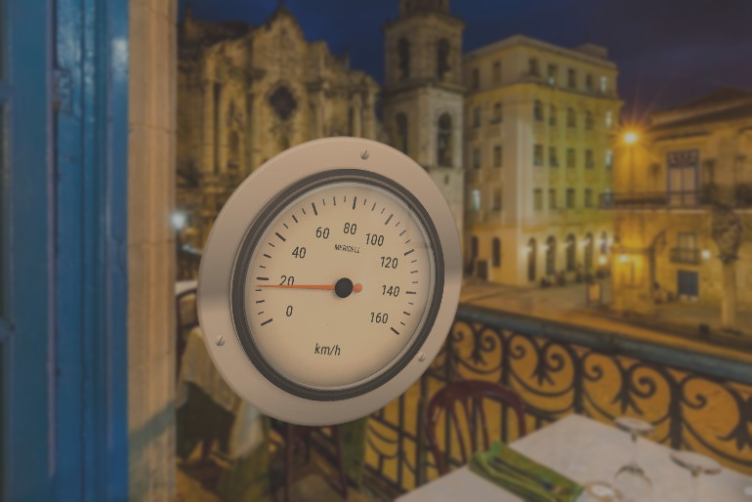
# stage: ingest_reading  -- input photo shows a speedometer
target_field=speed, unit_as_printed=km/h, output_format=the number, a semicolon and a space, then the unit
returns 17.5; km/h
